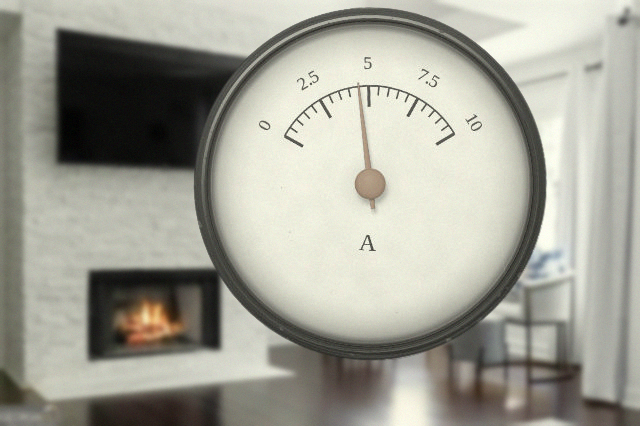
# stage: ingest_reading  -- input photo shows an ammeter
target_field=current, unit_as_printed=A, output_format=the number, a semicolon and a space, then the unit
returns 4.5; A
